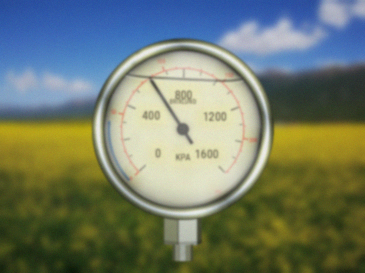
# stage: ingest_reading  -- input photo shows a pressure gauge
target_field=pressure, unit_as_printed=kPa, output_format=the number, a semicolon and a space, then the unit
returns 600; kPa
